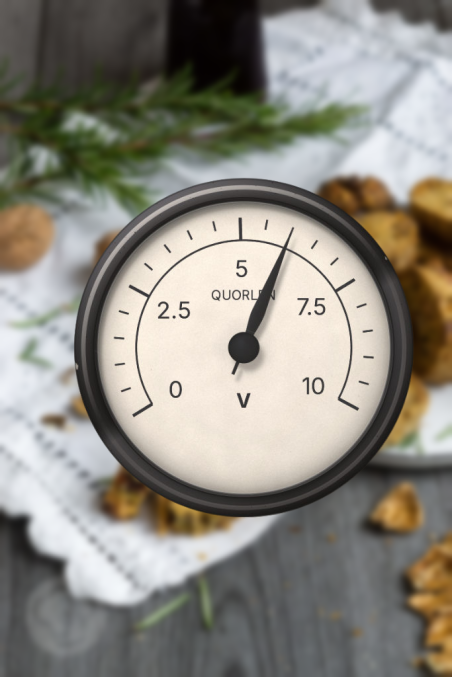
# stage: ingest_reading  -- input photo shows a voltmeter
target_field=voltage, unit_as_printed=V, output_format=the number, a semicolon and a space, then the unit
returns 6; V
